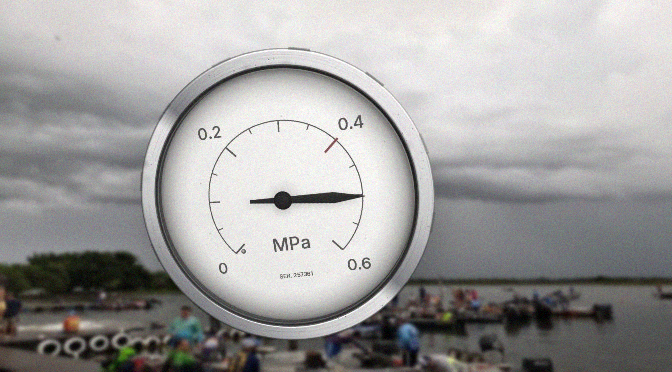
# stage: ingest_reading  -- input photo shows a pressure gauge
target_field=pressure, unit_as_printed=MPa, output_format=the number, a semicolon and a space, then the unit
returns 0.5; MPa
